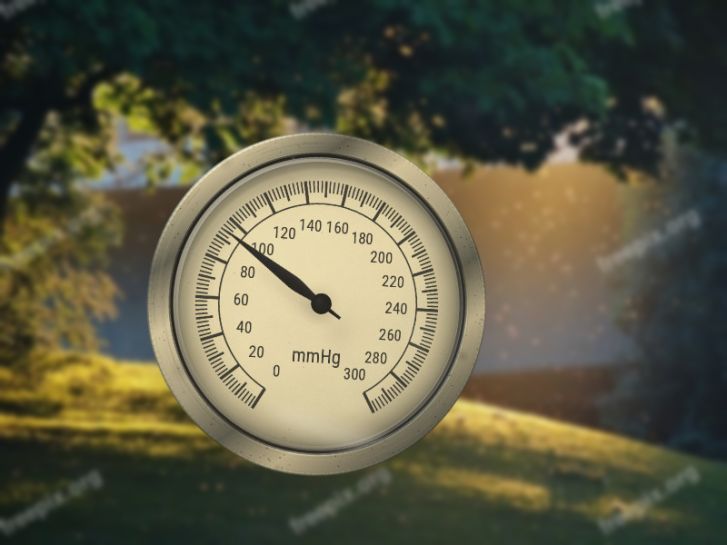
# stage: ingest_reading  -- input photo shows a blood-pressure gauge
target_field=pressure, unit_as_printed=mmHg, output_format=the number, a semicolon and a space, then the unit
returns 94; mmHg
